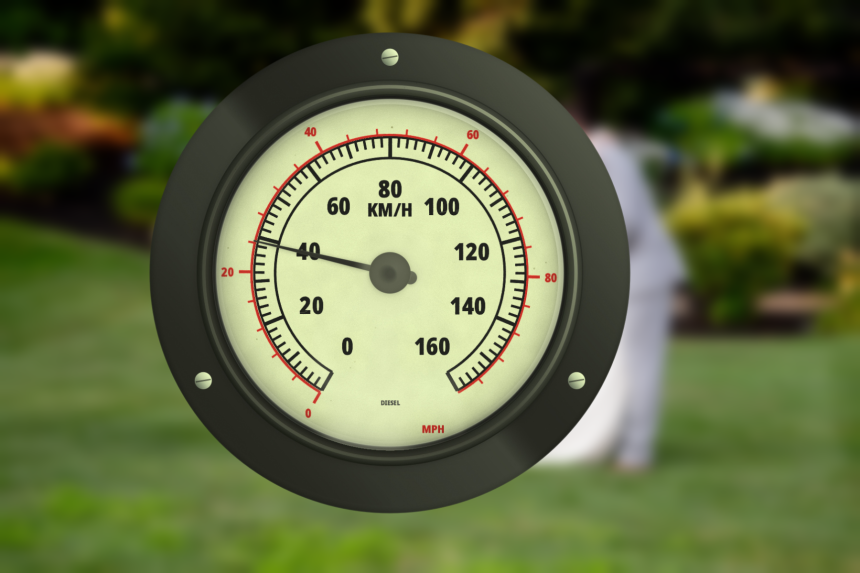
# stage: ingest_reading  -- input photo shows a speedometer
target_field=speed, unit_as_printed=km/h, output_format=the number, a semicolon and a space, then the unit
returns 39; km/h
